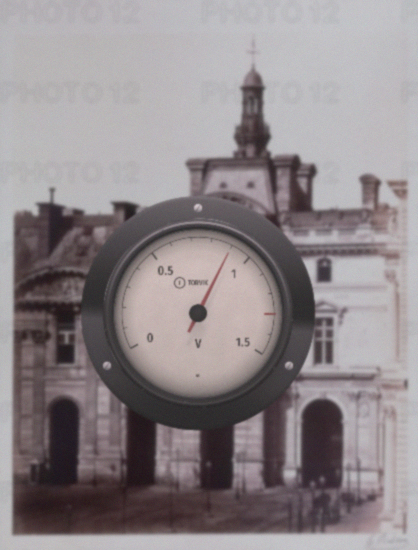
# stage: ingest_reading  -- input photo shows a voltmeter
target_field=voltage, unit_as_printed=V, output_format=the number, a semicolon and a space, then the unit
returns 0.9; V
